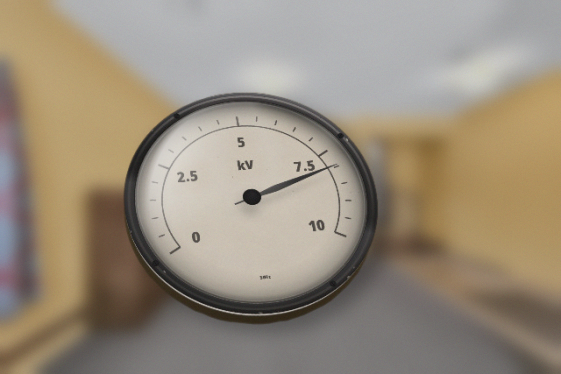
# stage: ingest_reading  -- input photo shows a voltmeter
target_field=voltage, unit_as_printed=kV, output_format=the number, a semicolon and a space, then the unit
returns 8; kV
